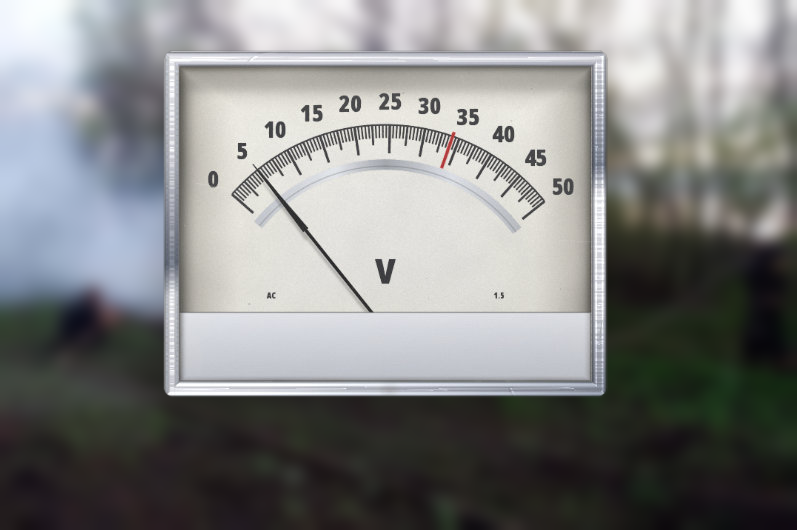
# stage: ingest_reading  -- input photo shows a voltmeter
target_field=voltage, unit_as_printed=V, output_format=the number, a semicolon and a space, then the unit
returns 5; V
